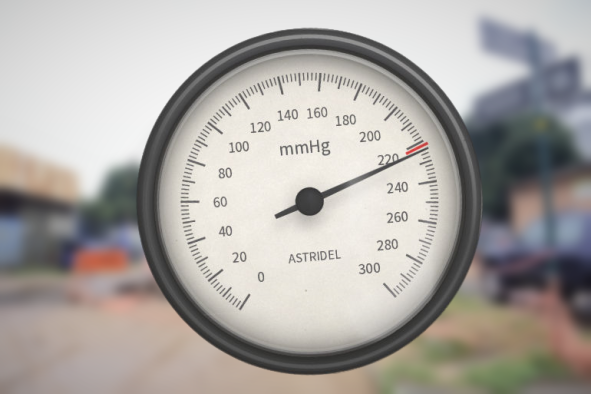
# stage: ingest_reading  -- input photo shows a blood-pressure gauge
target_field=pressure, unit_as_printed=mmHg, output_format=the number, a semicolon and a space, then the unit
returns 224; mmHg
